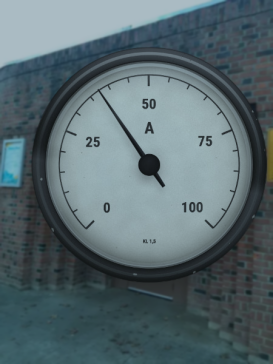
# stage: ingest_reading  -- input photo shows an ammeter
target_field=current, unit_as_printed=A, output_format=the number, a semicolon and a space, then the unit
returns 37.5; A
